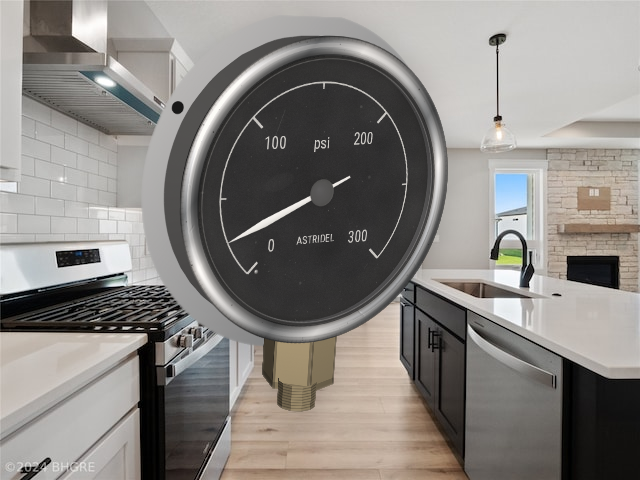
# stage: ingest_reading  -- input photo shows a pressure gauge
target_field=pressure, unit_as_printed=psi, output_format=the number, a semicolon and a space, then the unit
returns 25; psi
